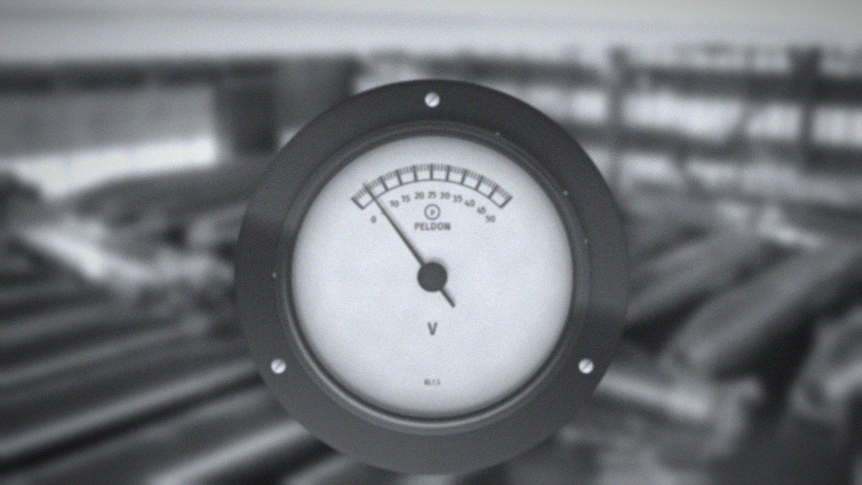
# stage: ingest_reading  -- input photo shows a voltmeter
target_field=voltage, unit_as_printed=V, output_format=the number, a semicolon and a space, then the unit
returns 5; V
